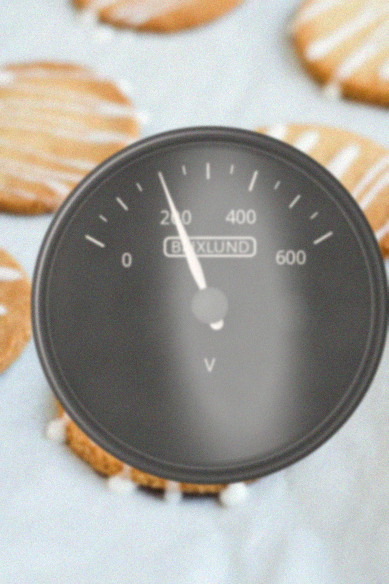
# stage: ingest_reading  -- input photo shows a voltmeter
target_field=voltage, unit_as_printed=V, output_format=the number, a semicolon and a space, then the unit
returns 200; V
